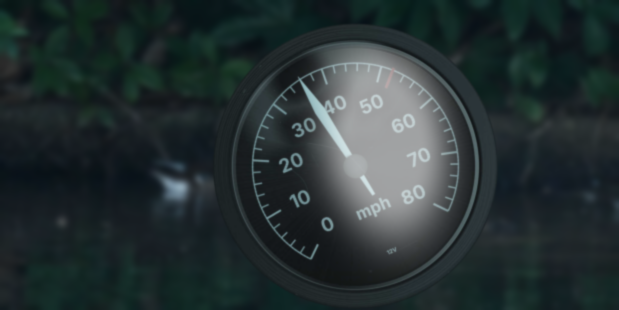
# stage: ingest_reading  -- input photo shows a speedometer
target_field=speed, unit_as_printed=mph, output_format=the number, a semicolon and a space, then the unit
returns 36; mph
